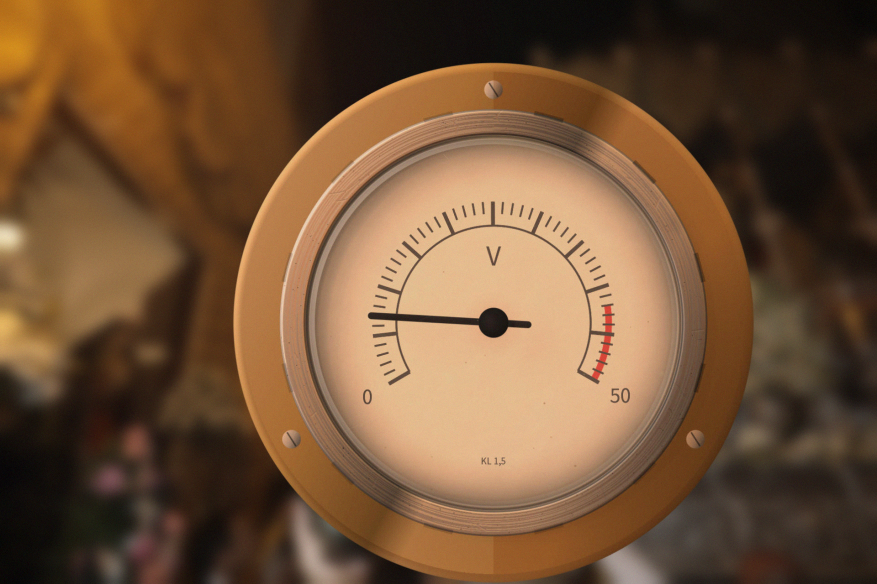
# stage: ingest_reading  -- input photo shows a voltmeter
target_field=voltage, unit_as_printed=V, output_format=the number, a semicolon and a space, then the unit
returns 7; V
